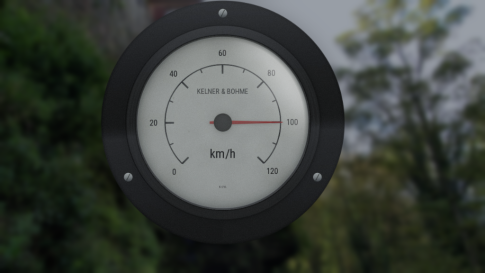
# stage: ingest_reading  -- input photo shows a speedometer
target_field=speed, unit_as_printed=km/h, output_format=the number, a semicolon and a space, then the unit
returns 100; km/h
